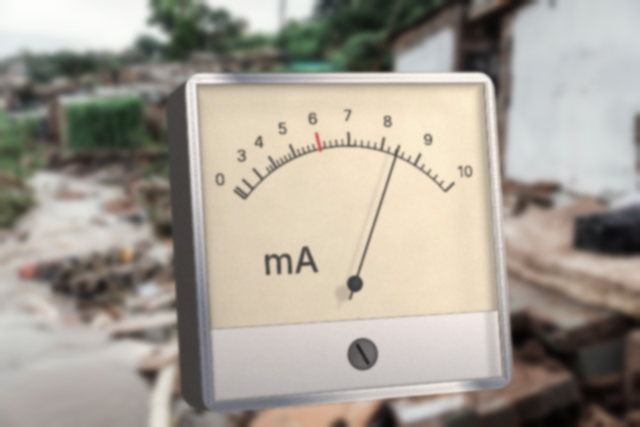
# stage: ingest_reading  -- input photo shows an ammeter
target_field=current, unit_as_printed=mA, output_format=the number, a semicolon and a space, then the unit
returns 8.4; mA
